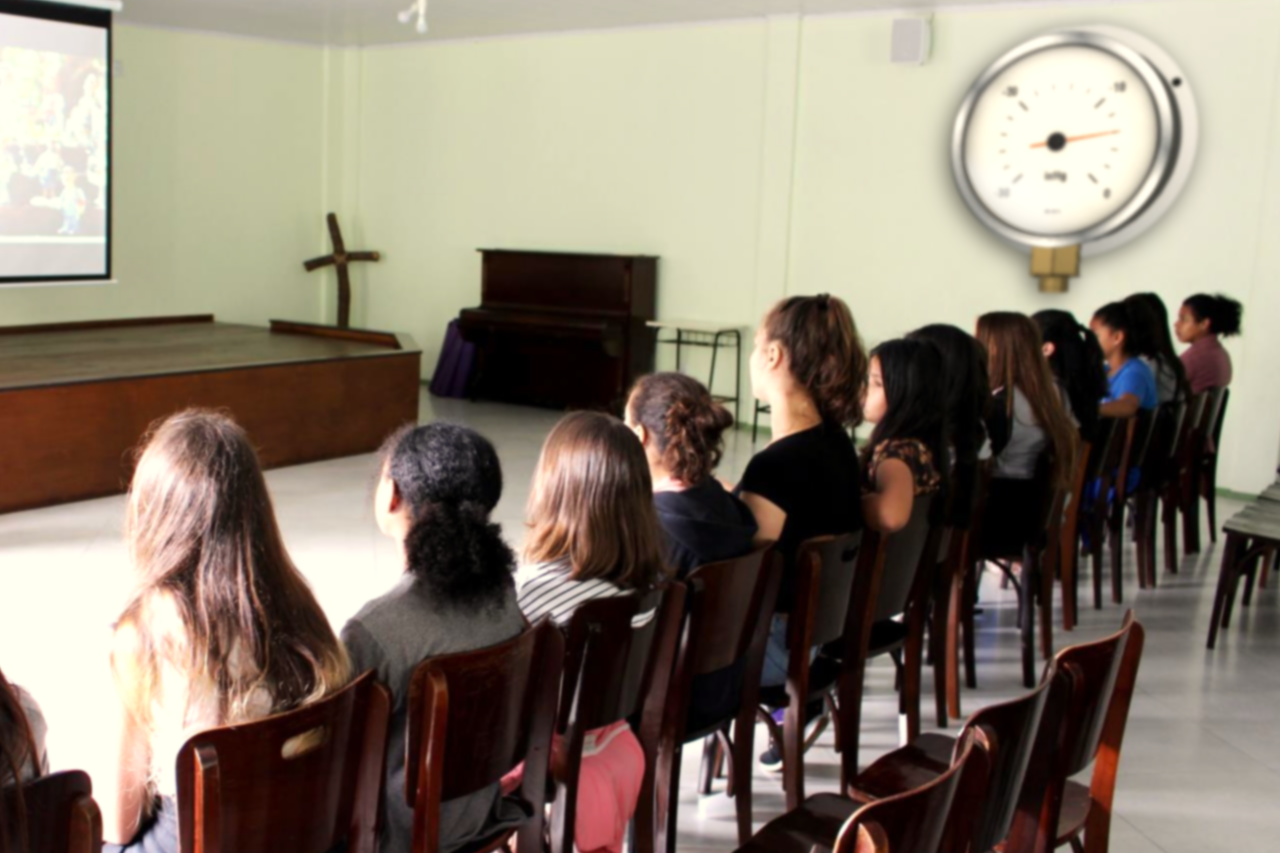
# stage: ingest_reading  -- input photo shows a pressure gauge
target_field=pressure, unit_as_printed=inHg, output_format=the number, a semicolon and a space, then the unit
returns -6; inHg
